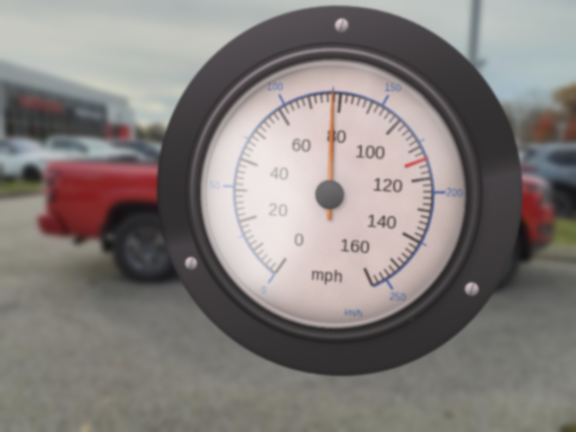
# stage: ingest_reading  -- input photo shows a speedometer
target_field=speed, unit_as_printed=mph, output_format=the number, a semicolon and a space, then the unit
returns 78; mph
